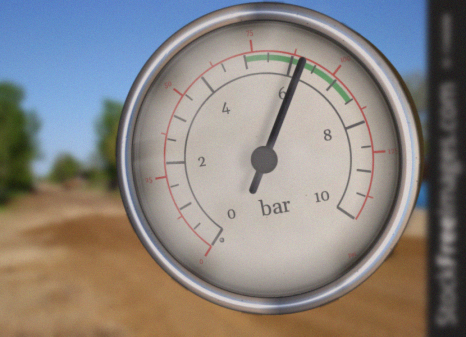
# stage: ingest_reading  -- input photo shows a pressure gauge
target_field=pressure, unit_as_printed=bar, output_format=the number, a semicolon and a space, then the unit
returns 6.25; bar
